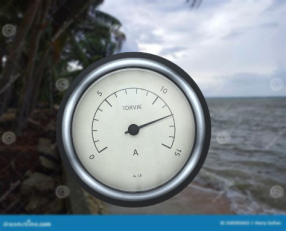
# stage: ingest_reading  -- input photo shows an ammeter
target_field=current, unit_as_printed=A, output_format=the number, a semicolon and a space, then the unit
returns 12; A
